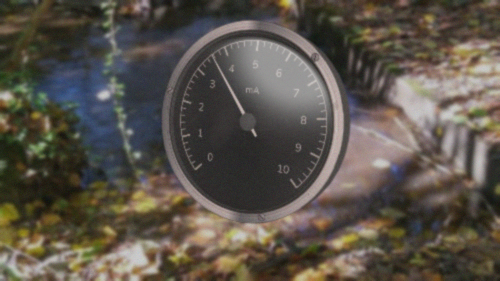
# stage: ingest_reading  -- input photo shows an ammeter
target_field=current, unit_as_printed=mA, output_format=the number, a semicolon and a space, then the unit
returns 3.6; mA
